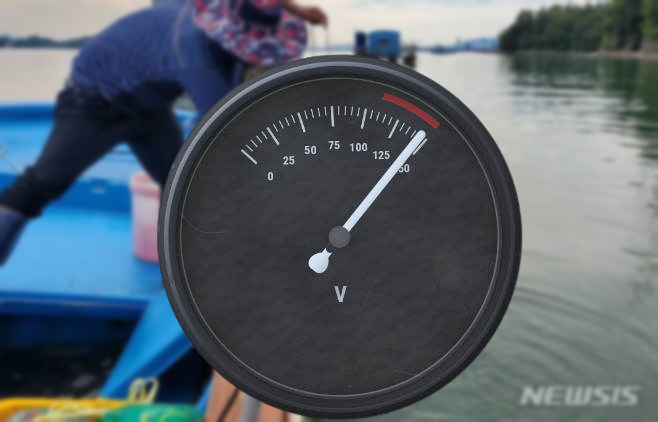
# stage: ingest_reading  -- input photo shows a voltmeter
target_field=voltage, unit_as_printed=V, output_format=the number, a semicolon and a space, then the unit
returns 145; V
